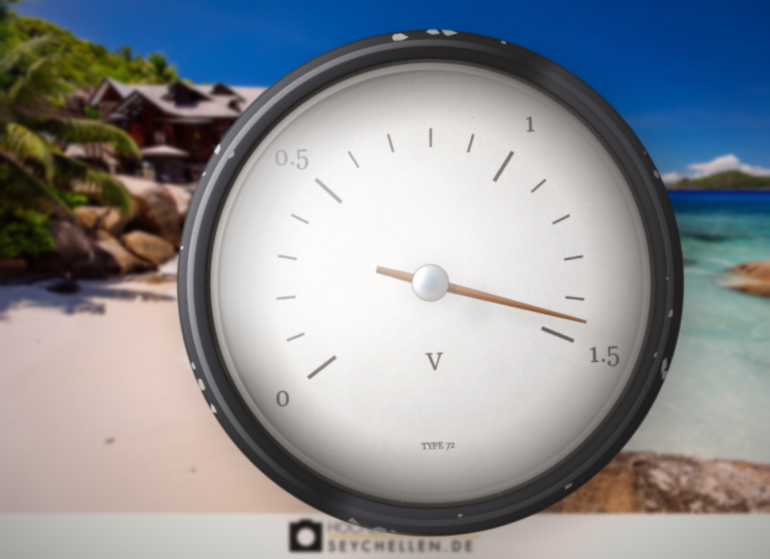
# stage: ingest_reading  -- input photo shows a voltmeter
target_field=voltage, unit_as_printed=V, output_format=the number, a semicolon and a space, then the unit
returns 1.45; V
